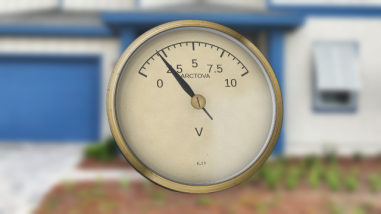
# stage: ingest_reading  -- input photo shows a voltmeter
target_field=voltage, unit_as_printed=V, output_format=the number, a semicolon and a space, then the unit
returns 2; V
